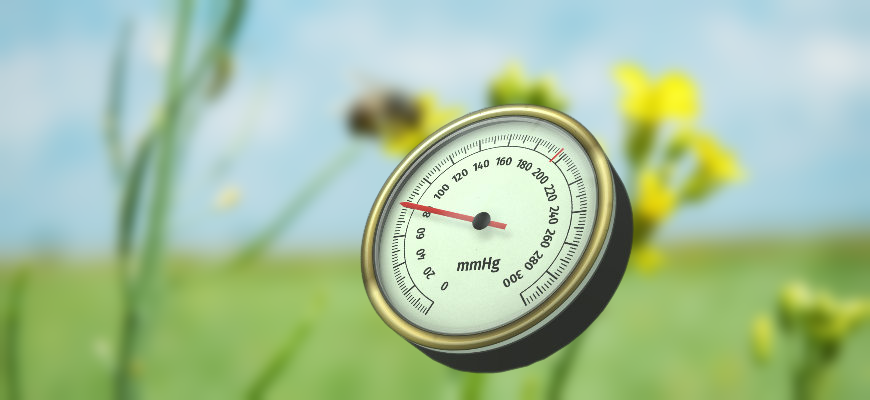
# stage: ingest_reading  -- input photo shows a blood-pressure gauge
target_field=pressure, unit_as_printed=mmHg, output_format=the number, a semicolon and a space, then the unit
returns 80; mmHg
